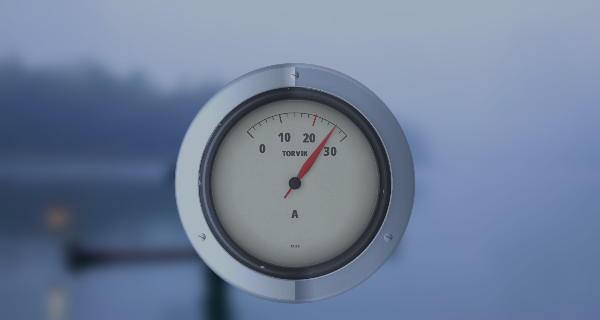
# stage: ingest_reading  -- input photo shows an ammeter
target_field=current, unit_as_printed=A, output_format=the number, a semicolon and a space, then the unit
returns 26; A
